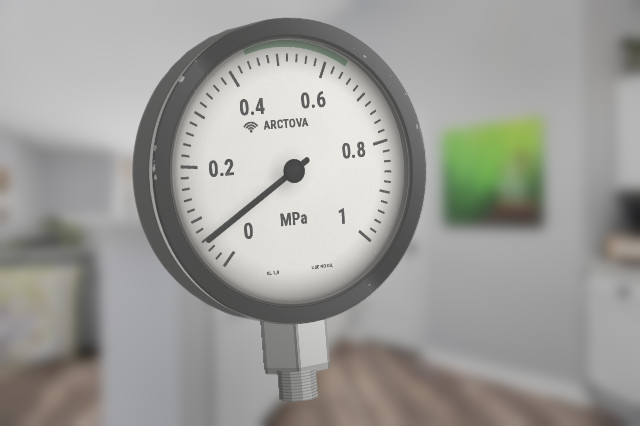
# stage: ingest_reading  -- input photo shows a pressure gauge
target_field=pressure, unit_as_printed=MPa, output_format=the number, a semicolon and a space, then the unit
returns 0.06; MPa
